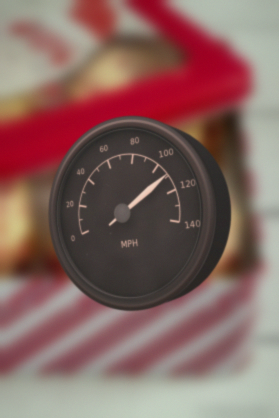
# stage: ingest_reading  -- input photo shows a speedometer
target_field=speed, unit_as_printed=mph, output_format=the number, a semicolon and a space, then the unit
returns 110; mph
